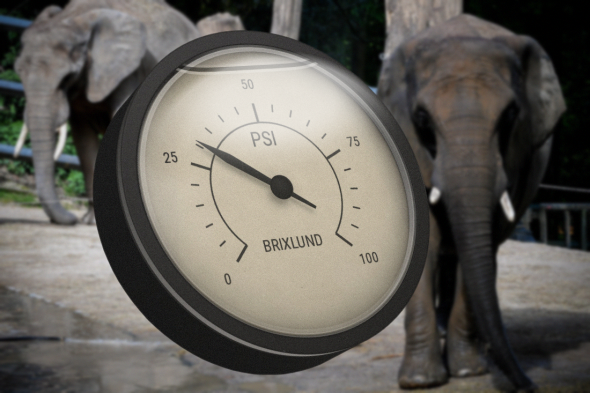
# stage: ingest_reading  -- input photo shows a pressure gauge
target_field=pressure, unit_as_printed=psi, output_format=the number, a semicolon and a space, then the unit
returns 30; psi
